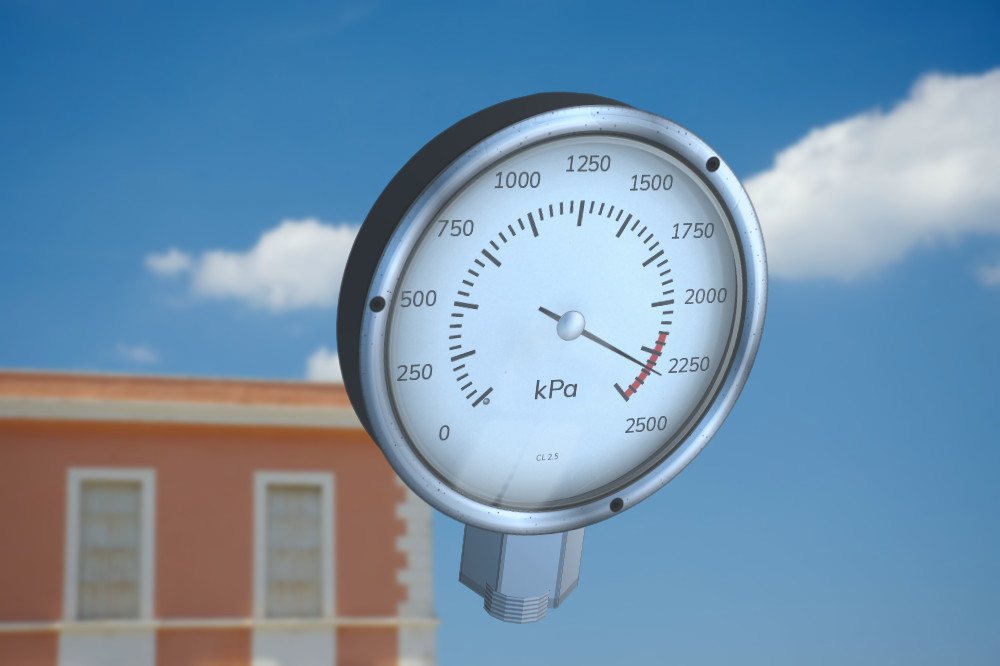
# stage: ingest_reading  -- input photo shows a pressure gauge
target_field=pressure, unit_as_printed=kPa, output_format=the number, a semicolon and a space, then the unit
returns 2325; kPa
